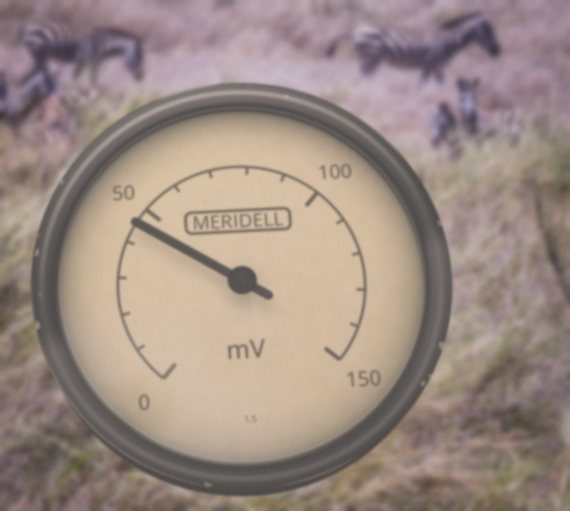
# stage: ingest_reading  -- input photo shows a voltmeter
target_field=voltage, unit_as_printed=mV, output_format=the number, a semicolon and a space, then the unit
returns 45; mV
